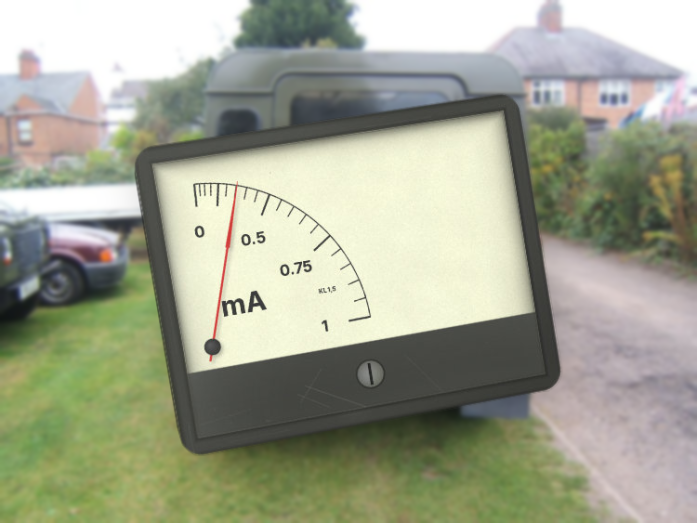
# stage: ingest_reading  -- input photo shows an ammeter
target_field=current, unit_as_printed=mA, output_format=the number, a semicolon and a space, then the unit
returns 0.35; mA
